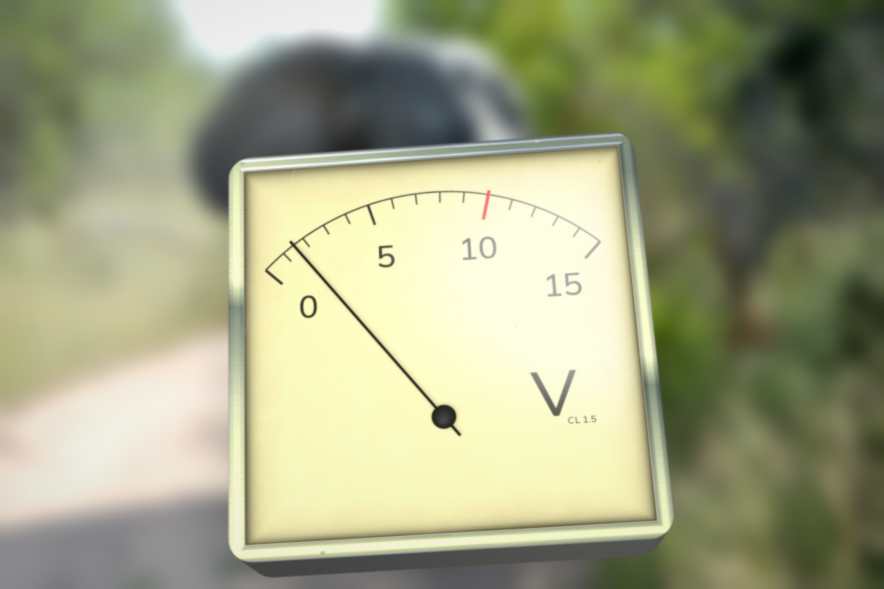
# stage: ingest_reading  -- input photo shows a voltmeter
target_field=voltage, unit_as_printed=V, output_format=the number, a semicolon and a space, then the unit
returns 1.5; V
